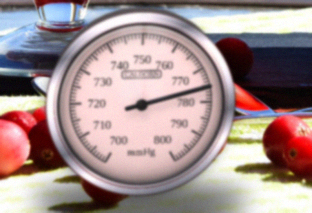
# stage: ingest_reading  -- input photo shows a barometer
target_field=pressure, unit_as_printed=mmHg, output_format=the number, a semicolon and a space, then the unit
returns 775; mmHg
